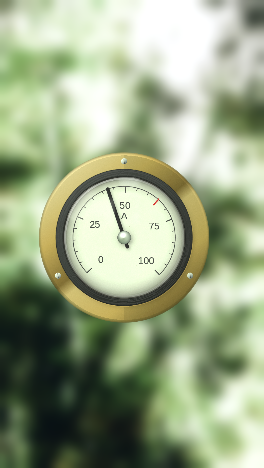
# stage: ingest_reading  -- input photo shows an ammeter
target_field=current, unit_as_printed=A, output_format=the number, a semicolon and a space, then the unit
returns 42.5; A
